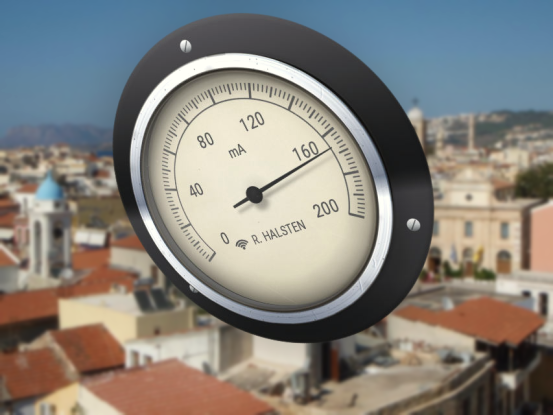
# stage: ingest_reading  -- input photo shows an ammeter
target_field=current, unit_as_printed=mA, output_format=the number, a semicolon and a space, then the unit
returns 166; mA
